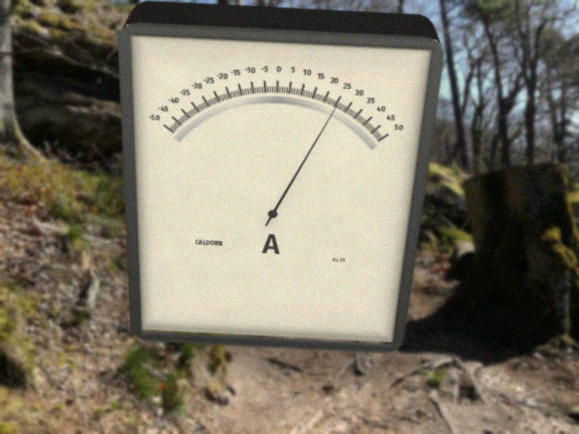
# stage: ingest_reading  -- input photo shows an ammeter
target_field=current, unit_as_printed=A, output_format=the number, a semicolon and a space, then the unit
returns 25; A
